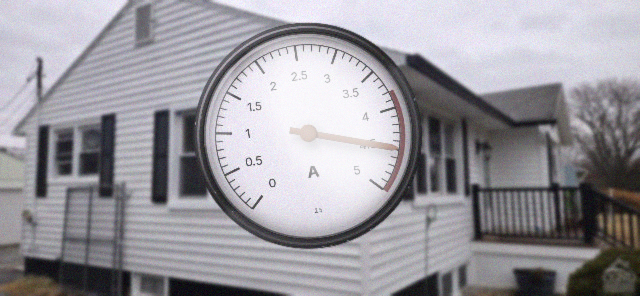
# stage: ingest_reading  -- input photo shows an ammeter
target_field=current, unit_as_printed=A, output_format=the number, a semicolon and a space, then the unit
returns 4.5; A
